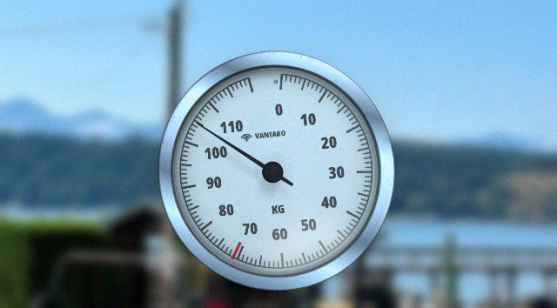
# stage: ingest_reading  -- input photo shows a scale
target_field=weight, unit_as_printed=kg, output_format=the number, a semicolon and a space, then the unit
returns 105; kg
